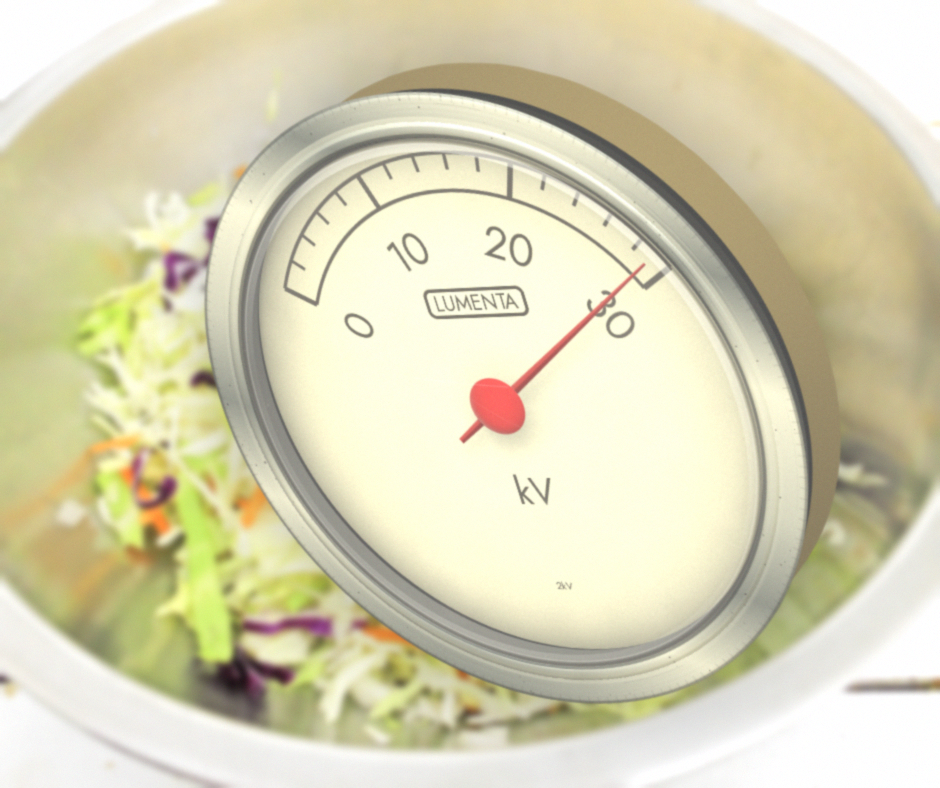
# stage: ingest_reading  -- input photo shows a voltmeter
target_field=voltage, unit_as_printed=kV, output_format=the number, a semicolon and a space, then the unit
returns 29; kV
